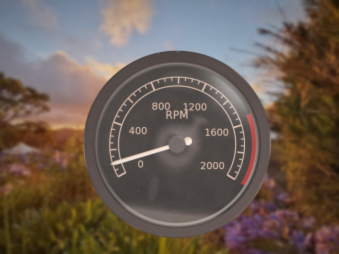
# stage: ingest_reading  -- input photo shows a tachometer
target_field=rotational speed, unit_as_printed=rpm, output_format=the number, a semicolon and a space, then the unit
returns 100; rpm
